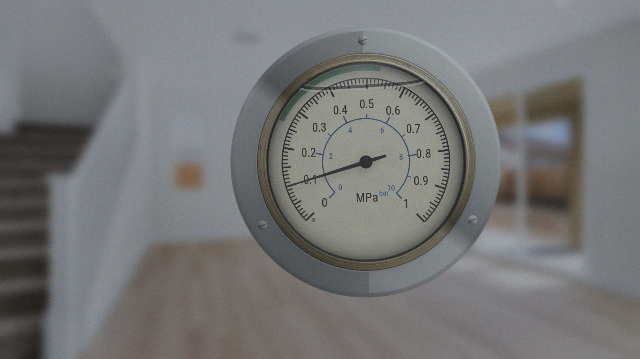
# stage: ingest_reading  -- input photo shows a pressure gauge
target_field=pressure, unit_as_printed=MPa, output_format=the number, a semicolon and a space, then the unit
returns 0.1; MPa
